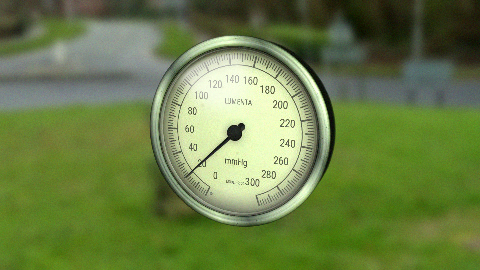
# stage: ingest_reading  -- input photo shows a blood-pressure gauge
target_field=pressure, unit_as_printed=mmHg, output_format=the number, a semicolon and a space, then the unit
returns 20; mmHg
